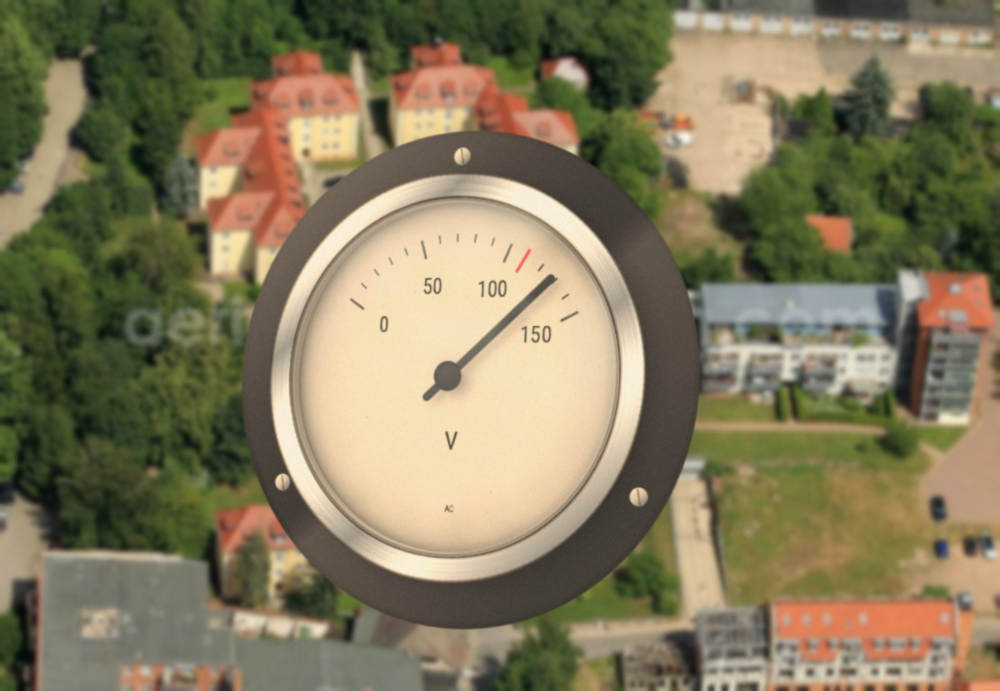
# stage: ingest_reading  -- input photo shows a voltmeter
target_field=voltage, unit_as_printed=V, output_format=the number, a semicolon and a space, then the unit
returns 130; V
